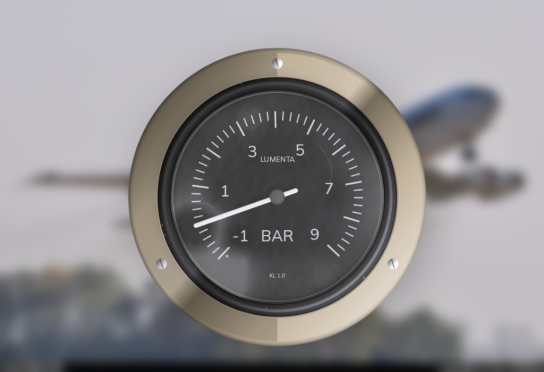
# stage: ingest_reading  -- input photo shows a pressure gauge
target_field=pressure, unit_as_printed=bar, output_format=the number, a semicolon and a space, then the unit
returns 0; bar
